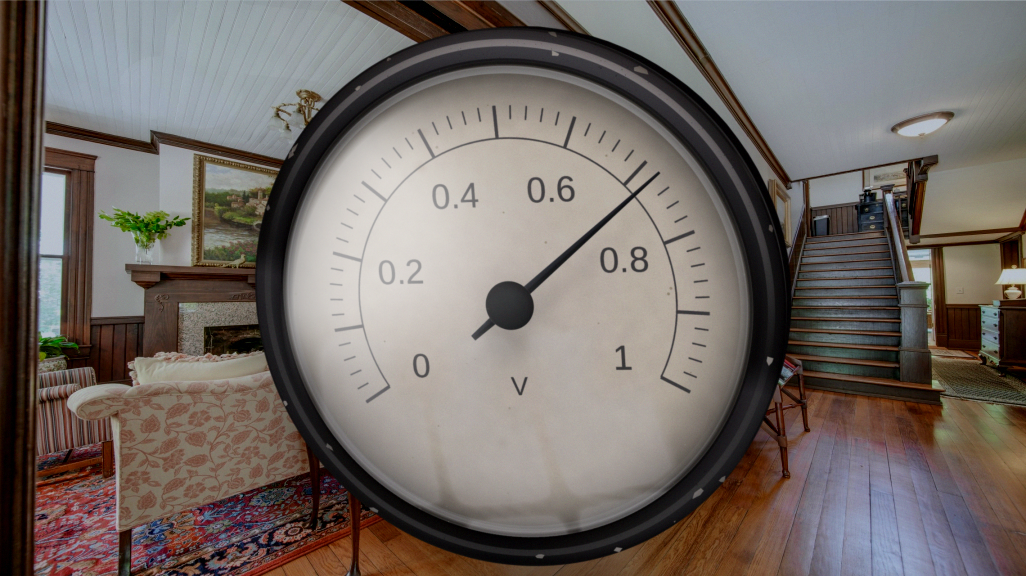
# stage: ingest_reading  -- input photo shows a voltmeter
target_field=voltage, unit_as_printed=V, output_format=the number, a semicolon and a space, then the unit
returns 0.72; V
